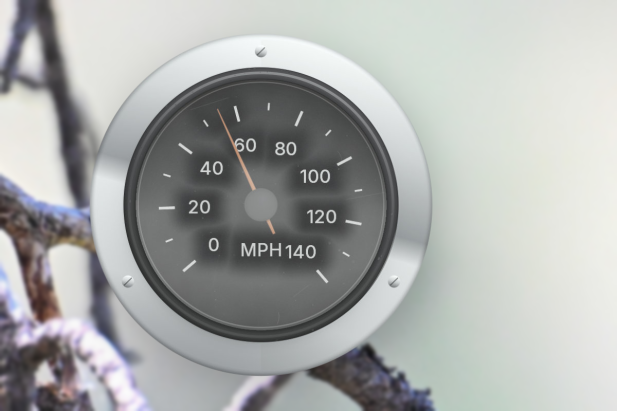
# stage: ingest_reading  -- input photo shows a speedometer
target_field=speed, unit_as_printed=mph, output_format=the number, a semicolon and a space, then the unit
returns 55; mph
